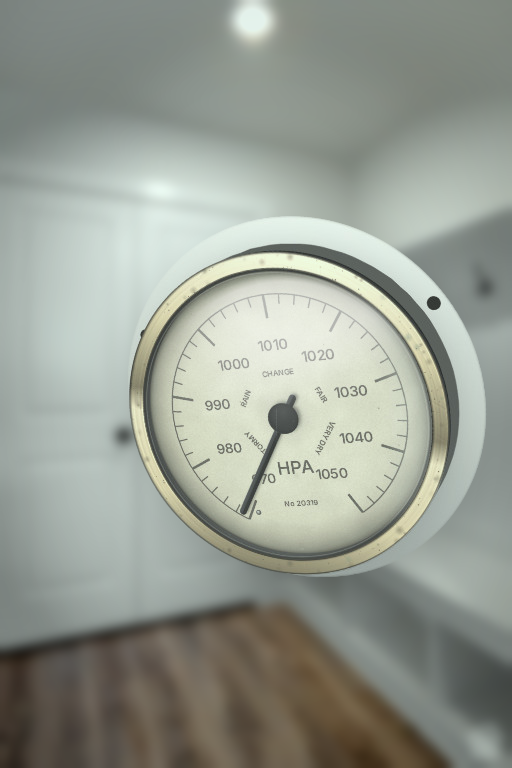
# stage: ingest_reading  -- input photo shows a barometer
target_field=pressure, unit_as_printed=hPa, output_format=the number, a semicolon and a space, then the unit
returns 971; hPa
